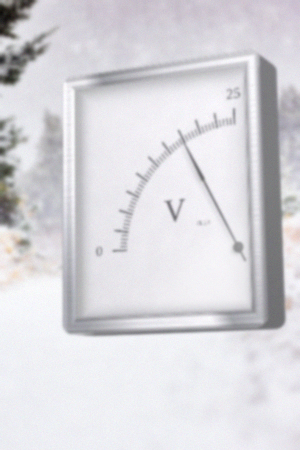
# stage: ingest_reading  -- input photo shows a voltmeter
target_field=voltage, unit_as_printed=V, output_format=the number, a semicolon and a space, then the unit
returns 17.5; V
